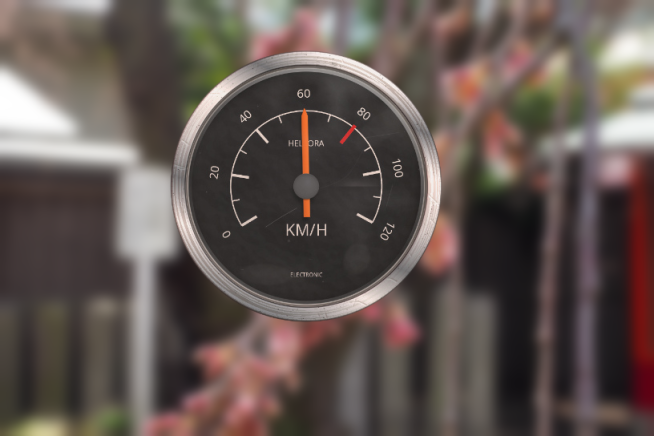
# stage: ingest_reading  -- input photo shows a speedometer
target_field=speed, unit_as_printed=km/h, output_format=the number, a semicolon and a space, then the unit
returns 60; km/h
